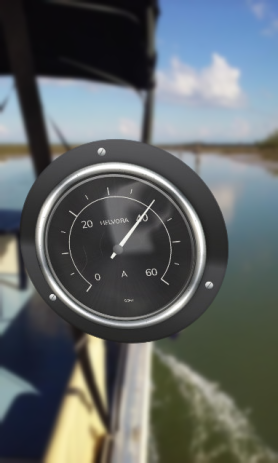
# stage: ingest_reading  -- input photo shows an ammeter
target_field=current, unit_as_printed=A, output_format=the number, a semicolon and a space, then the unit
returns 40; A
